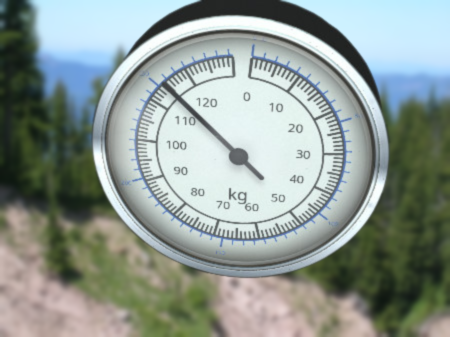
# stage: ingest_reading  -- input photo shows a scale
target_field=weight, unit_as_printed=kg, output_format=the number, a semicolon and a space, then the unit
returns 115; kg
